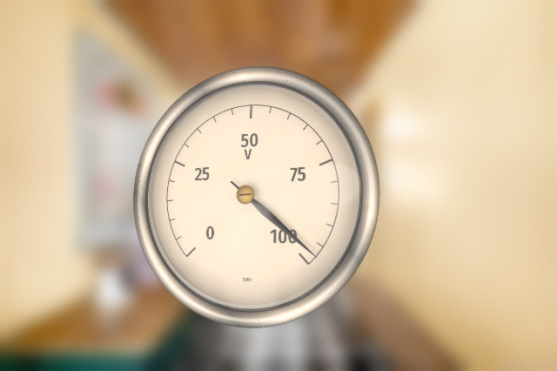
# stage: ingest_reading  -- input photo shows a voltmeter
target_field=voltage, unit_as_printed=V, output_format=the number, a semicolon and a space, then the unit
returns 97.5; V
